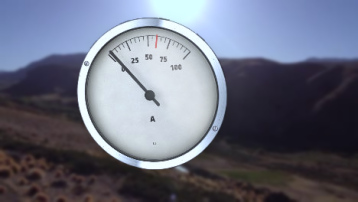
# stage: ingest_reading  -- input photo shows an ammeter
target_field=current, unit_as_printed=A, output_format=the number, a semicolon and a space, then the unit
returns 5; A
